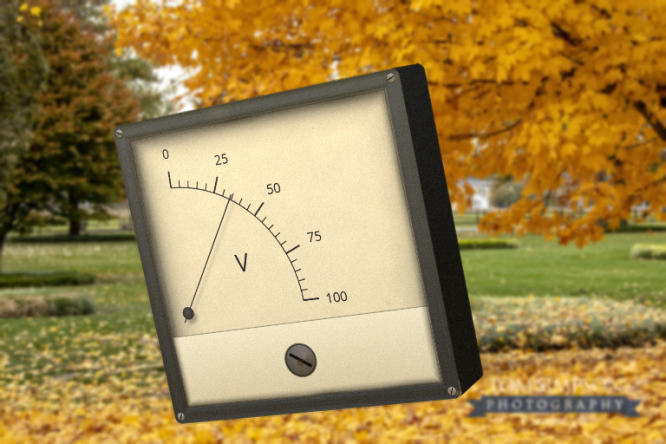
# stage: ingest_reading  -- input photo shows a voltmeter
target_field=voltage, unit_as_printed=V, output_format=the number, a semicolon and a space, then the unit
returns 35; V
